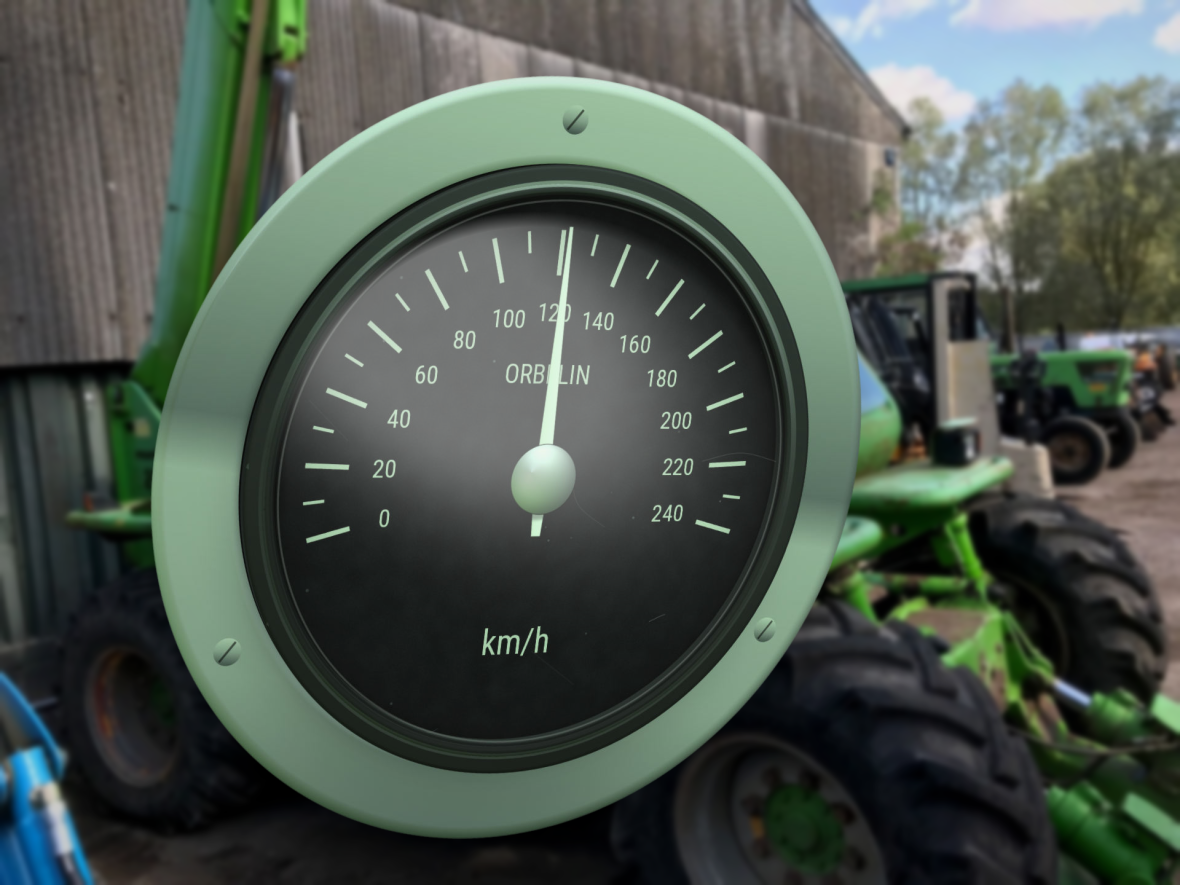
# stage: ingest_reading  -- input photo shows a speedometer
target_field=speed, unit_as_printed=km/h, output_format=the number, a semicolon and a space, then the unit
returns 120; km/h
